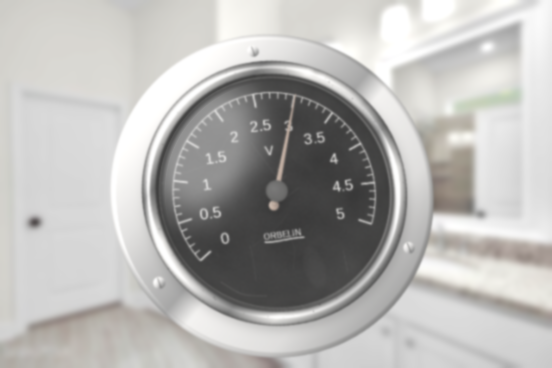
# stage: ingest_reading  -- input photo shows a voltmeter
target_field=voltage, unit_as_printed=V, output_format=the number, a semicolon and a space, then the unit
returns 3; V
